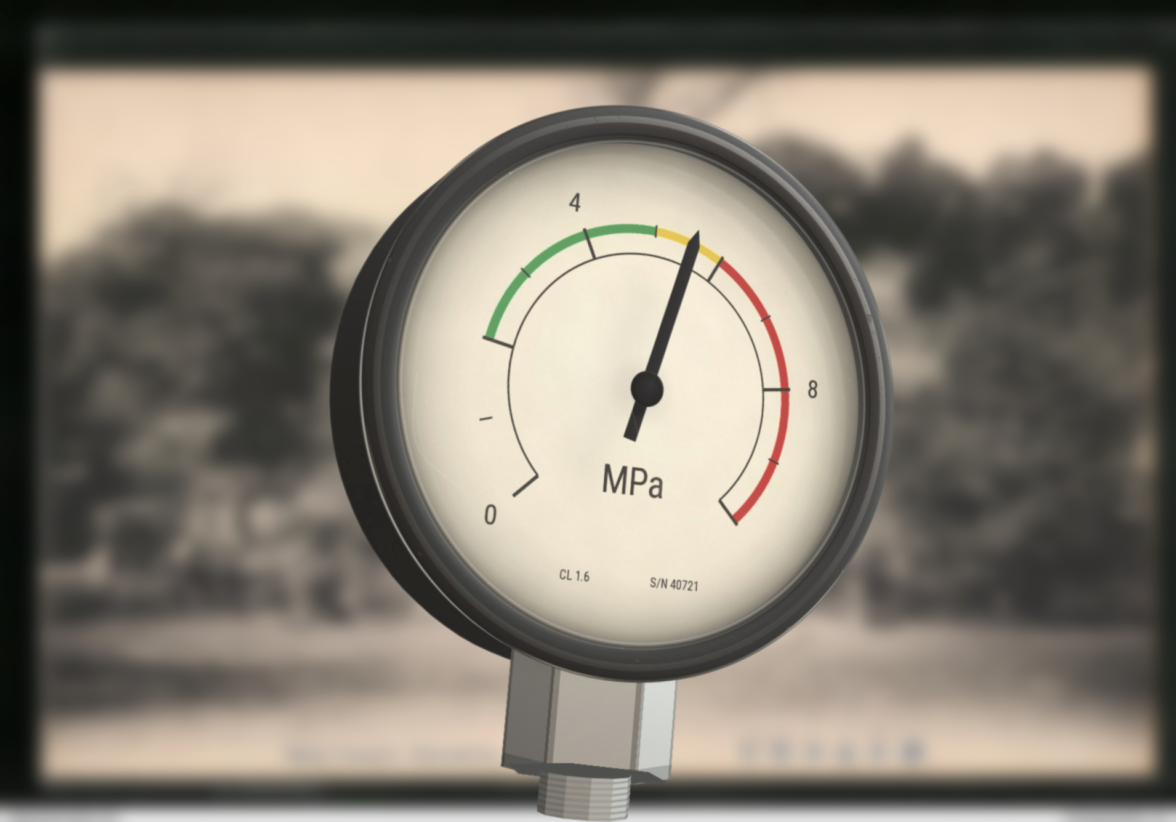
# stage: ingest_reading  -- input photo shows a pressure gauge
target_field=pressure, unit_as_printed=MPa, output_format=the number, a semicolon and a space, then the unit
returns 5.5; MPa
